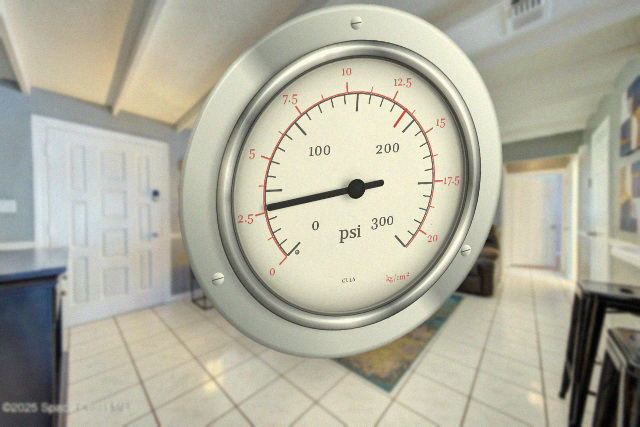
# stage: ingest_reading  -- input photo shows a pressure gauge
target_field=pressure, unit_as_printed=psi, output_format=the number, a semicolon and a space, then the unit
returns 40; psi
